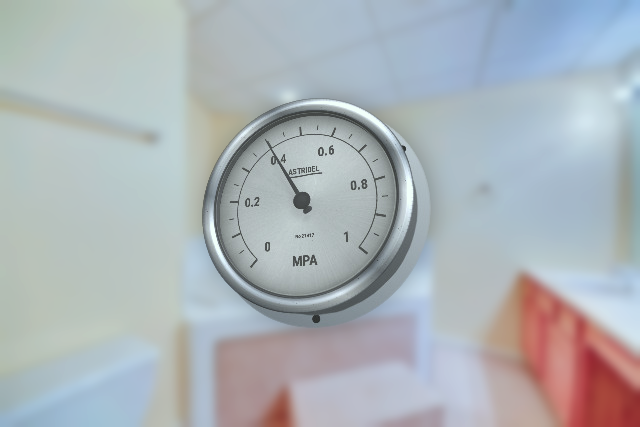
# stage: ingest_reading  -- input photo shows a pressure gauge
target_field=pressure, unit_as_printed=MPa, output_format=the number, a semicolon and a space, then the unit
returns 0.4; MPa
